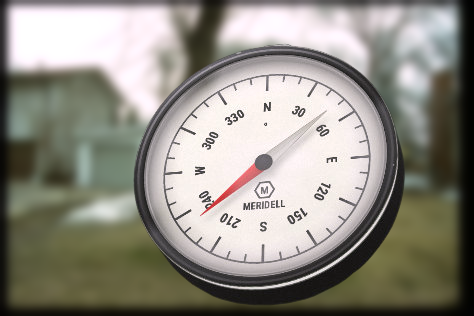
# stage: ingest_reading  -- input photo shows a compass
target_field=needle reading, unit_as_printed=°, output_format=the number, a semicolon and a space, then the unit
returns 230; °
